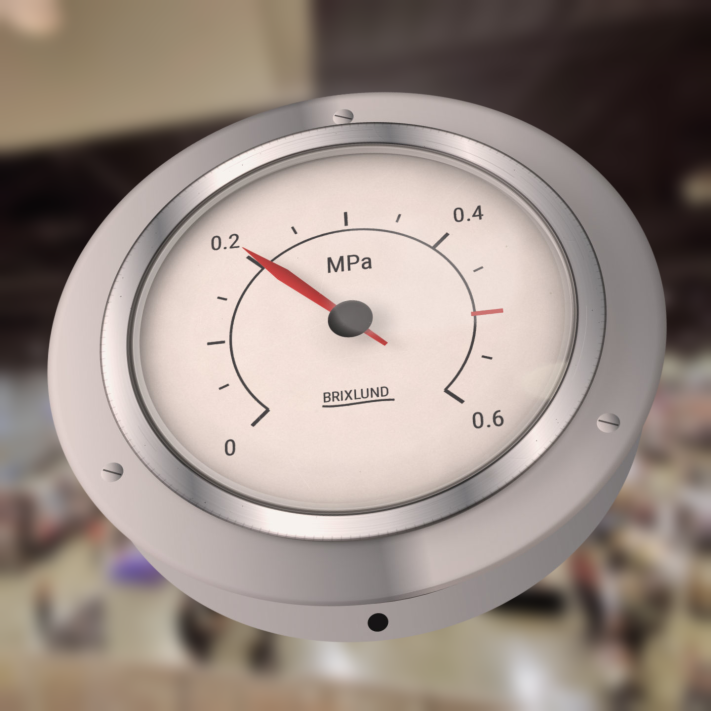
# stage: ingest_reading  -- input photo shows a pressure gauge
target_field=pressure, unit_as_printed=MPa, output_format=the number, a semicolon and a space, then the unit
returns 0.2; MPa
